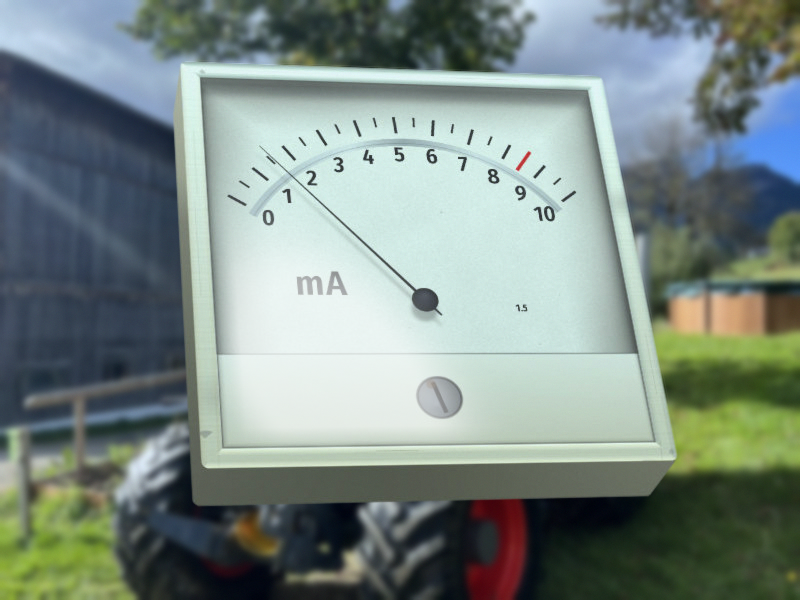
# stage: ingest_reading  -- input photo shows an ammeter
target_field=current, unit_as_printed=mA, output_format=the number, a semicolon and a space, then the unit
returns 1.5; mA
